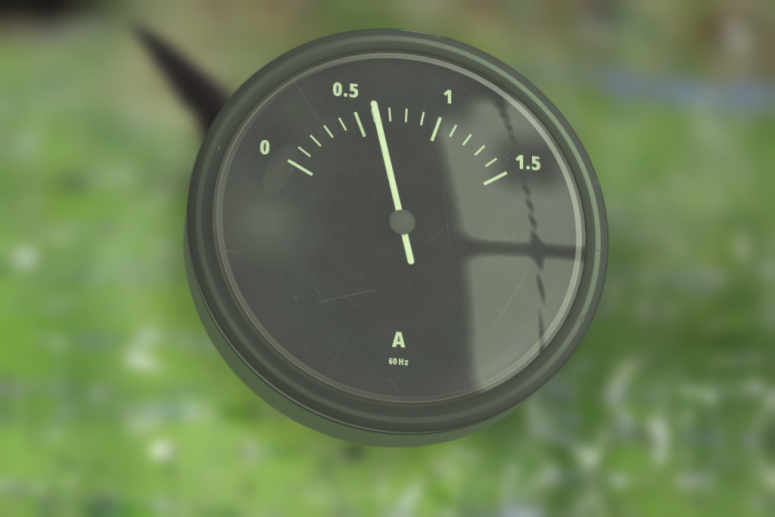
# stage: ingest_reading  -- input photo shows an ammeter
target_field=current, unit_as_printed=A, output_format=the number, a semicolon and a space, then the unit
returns 0.6; A
